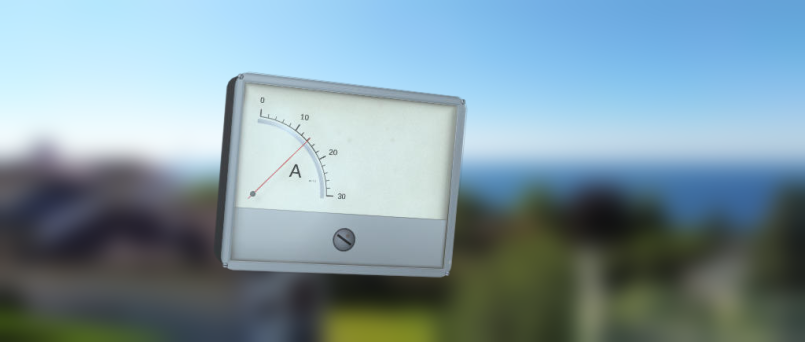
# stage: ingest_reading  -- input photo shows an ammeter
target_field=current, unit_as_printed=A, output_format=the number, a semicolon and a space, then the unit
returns 14; A
